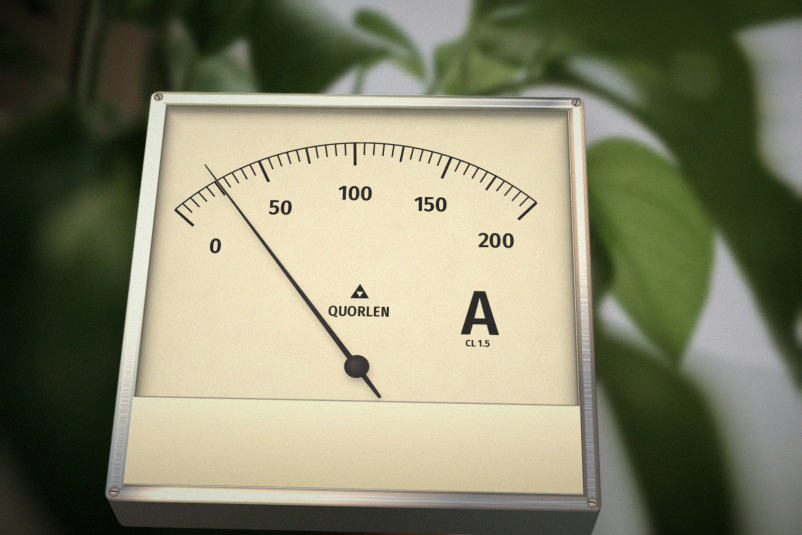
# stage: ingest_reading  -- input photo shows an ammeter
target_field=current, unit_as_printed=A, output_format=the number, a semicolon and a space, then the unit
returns 25; A
